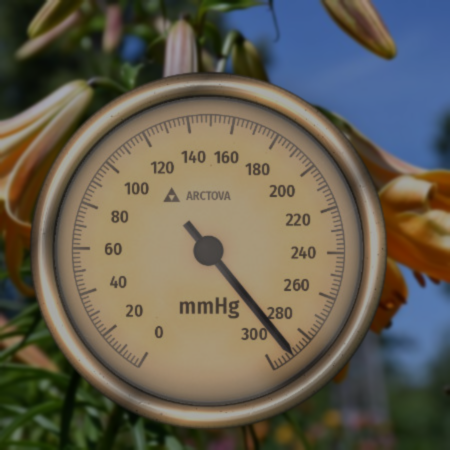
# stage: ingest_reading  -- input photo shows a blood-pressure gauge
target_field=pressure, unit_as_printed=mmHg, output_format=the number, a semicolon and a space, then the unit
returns 290; mmHg
